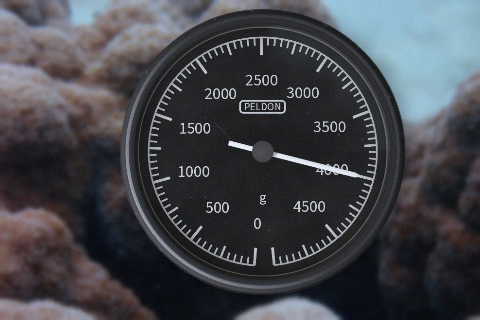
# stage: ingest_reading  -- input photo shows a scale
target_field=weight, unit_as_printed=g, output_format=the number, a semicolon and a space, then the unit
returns 4000; g
